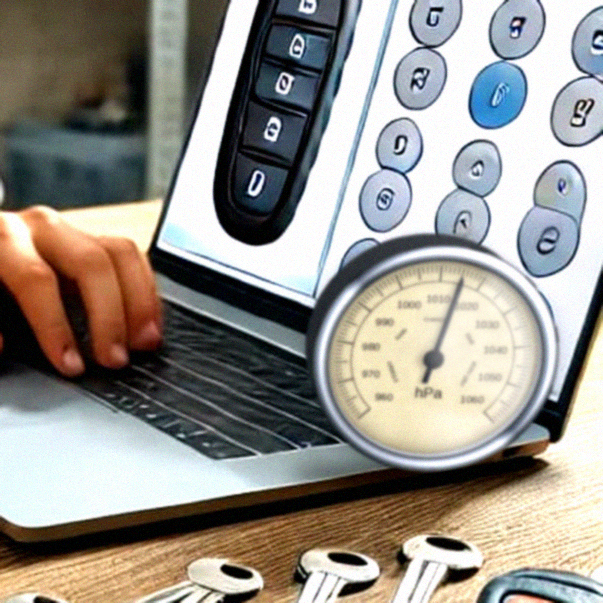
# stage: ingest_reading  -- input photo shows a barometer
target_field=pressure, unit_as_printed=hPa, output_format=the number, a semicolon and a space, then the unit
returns 1015; hPa
